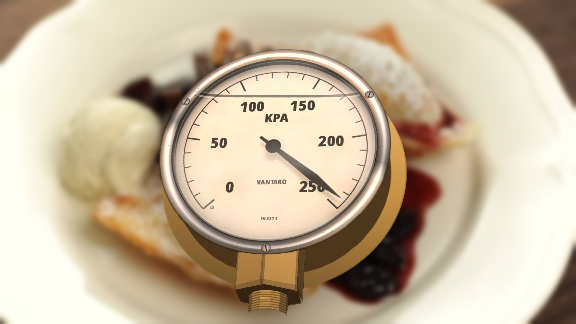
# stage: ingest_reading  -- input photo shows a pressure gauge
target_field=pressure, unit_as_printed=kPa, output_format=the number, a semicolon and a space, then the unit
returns 245; kPa
